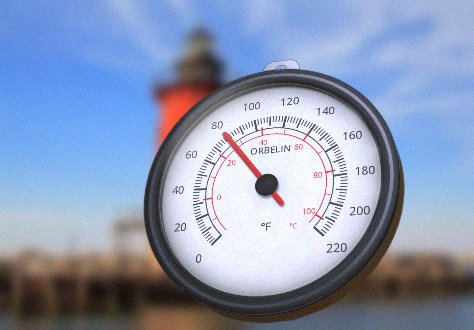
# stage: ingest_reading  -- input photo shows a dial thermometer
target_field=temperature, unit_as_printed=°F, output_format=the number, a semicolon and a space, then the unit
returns 80; °F
